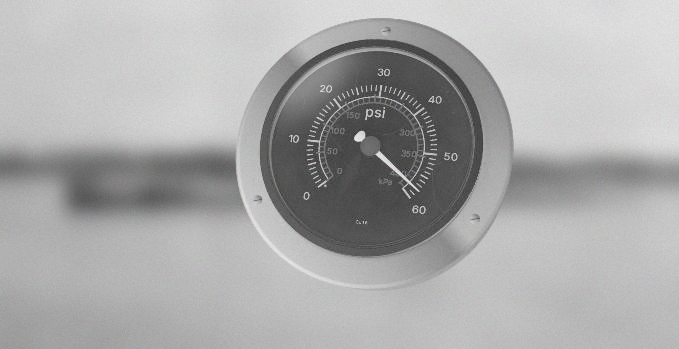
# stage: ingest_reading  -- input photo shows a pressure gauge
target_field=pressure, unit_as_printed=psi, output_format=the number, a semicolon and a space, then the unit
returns 58; psi
